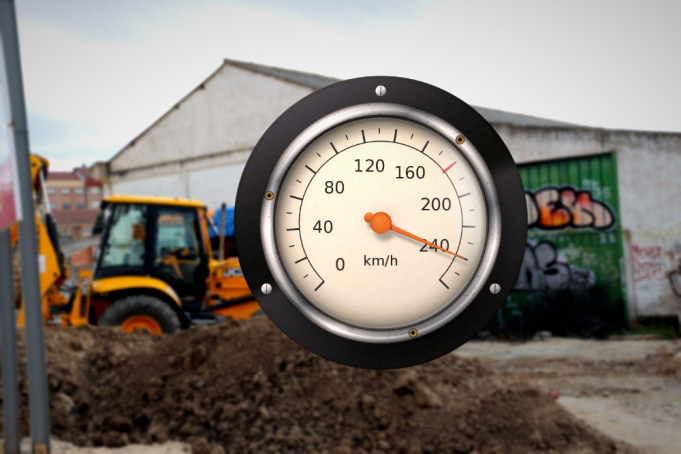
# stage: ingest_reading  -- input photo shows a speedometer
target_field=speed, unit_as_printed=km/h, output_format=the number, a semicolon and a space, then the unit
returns 240; km/h
